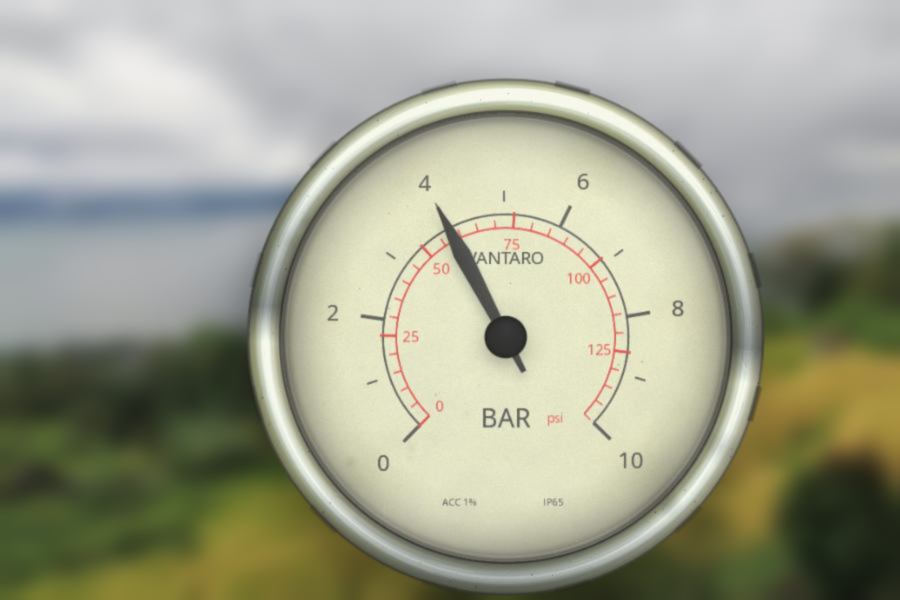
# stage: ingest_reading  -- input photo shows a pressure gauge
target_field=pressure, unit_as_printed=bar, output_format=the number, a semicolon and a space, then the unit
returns 4; bar
